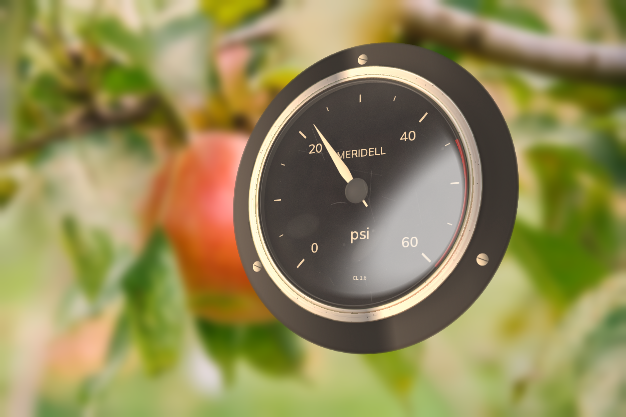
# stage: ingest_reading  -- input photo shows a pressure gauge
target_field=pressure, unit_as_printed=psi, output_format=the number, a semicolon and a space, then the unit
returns 22.5; psi
